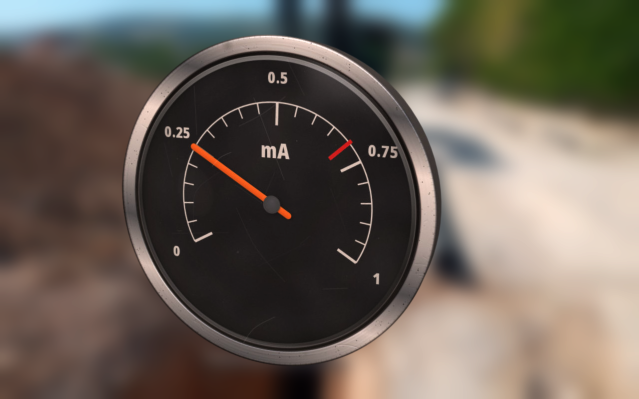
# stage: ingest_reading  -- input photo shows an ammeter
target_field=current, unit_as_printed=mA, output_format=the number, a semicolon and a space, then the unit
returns 0.25; mA
